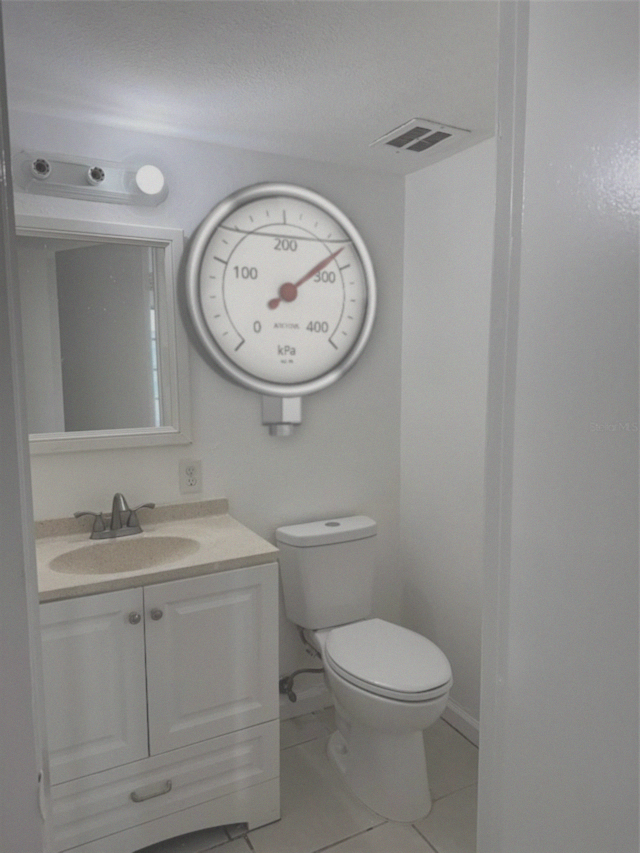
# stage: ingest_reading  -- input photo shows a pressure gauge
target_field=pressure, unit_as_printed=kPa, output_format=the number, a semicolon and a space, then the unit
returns 280; kPa
